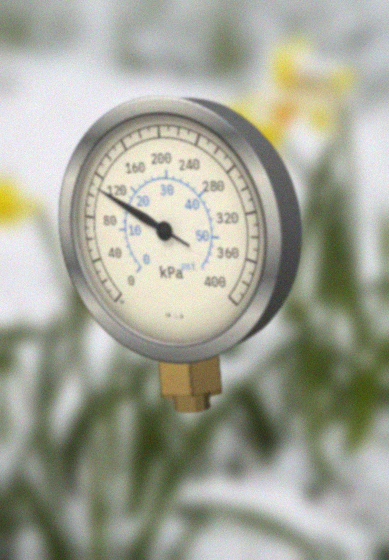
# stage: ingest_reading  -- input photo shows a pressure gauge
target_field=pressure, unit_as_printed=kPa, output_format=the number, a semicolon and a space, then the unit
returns 110; kPa
